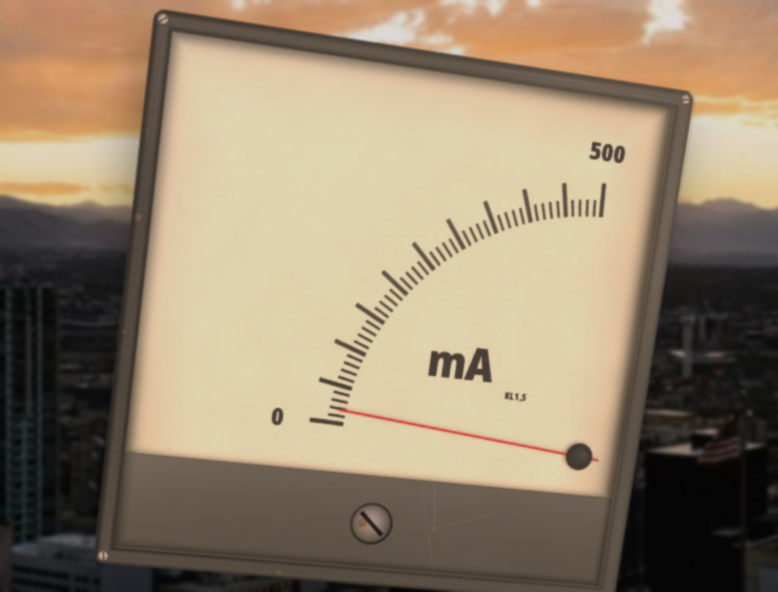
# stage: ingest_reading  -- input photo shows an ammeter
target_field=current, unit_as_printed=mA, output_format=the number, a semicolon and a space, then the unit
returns 20; mA
